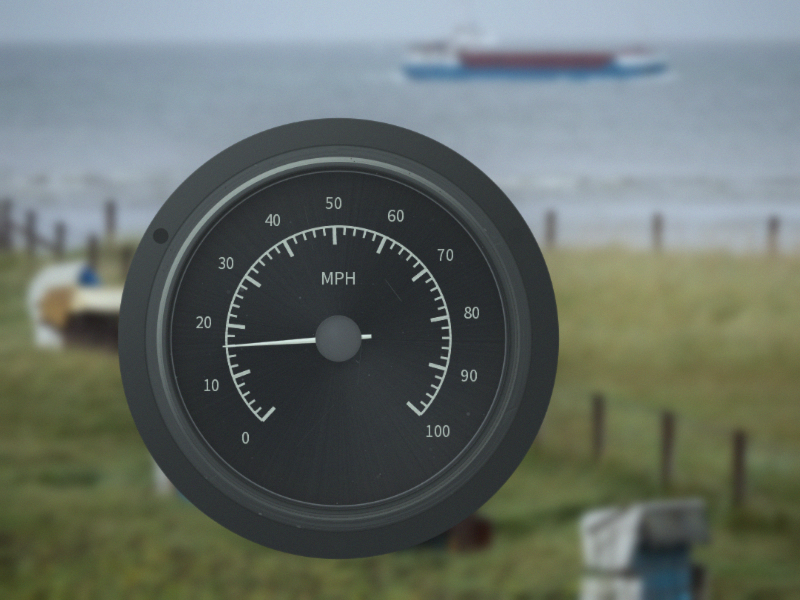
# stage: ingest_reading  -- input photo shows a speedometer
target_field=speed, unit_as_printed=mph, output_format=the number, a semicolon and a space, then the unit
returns 16; mph
